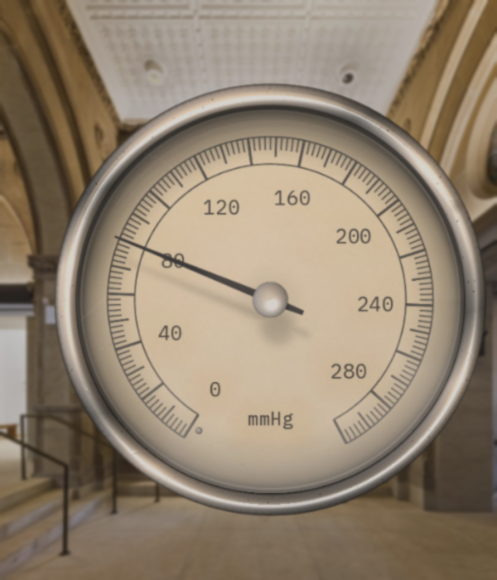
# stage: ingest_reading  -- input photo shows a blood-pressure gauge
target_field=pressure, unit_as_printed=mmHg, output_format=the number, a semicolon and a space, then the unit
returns 80; mmHg
